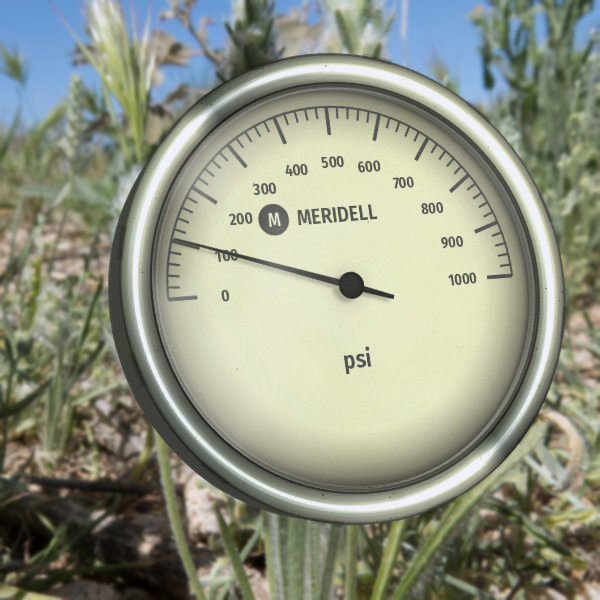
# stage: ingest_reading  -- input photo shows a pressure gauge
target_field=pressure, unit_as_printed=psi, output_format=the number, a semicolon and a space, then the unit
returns 100; psi
